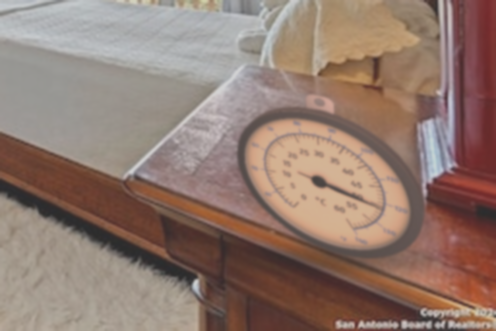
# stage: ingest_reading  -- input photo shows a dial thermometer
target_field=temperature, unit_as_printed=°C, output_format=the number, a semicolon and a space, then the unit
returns 50; °C
